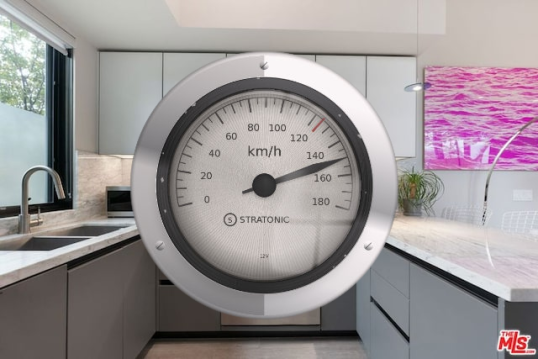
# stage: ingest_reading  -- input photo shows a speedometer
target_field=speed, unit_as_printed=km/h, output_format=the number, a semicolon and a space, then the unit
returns 150; km/h
